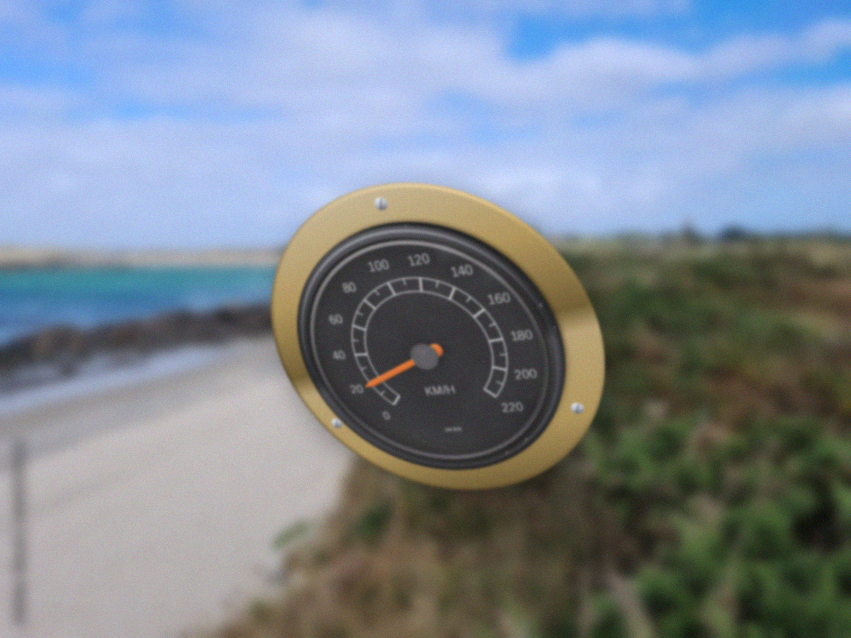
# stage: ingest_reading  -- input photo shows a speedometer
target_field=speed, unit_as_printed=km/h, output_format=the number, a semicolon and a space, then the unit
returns 20; km/h
